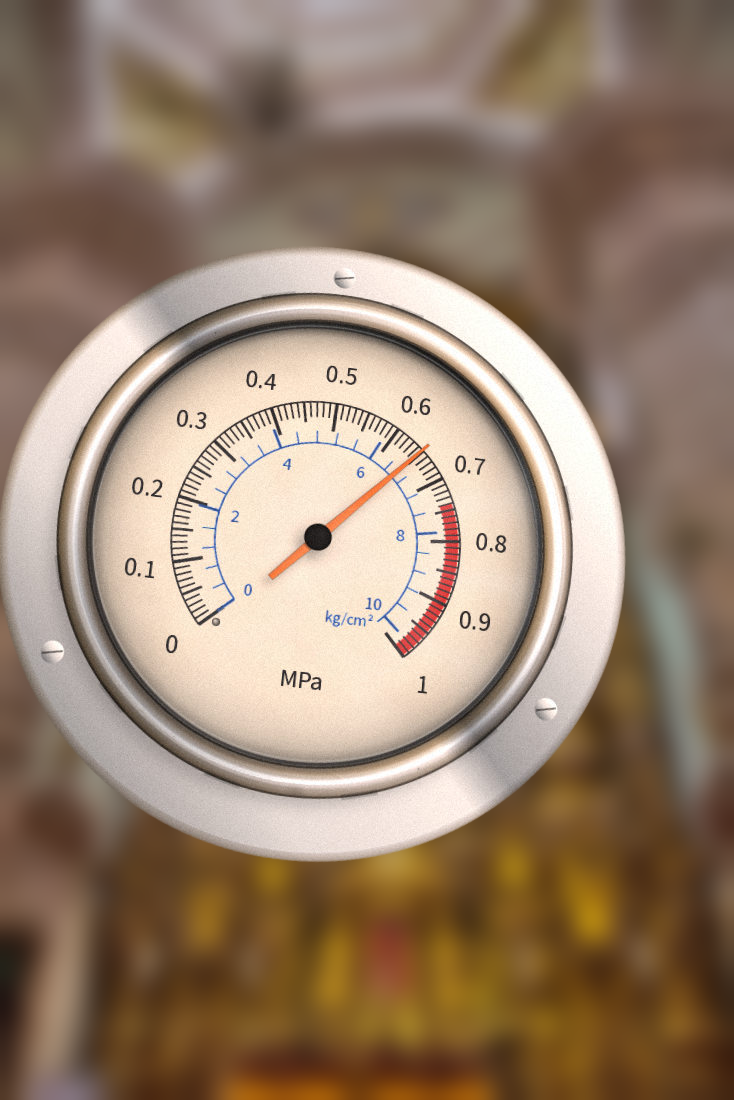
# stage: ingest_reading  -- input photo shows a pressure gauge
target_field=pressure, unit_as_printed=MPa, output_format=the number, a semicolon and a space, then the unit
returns 0.65; MPa
